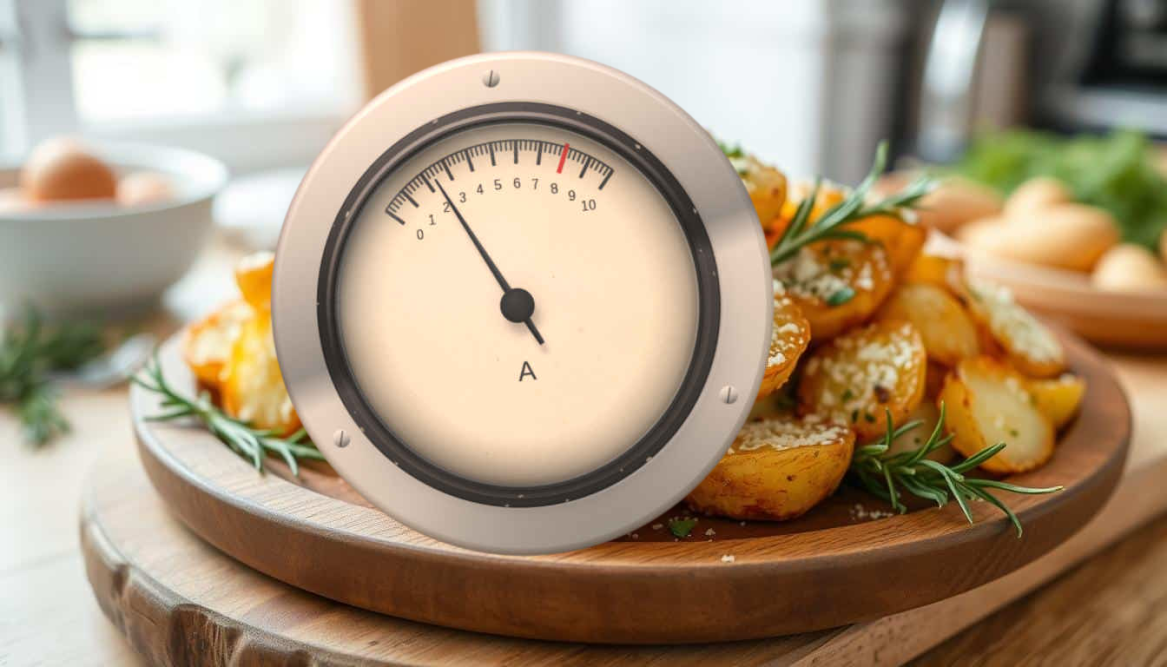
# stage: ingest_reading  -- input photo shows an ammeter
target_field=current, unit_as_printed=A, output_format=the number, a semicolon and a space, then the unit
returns 2.4; A
